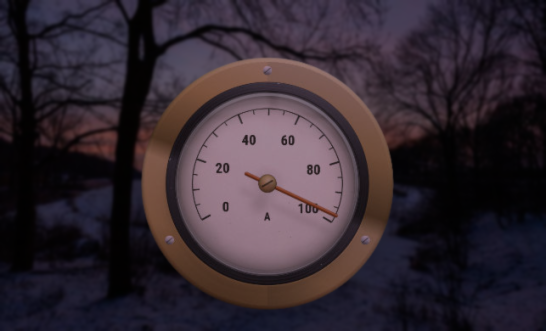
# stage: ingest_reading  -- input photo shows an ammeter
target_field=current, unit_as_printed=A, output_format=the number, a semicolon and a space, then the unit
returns 97.5; A
